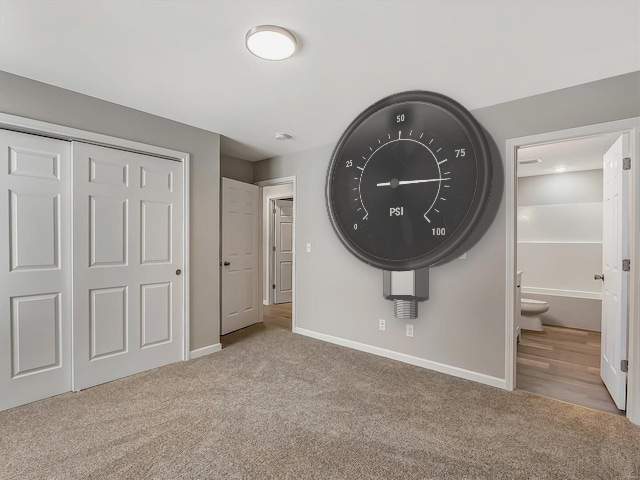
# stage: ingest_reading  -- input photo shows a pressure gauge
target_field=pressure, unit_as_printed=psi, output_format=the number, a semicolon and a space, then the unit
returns 82.5; psi
